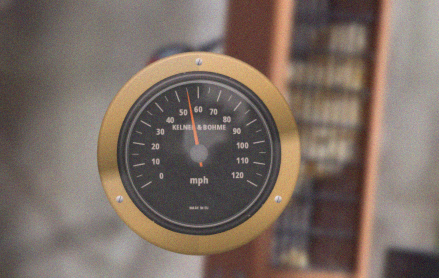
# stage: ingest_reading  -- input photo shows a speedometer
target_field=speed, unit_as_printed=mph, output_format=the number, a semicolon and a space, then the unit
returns 55; mph
